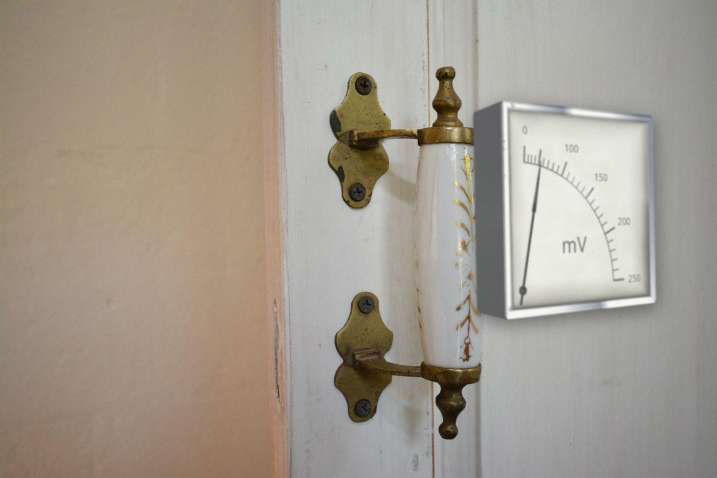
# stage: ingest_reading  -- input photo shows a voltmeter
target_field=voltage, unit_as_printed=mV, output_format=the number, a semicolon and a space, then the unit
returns 50; mV
